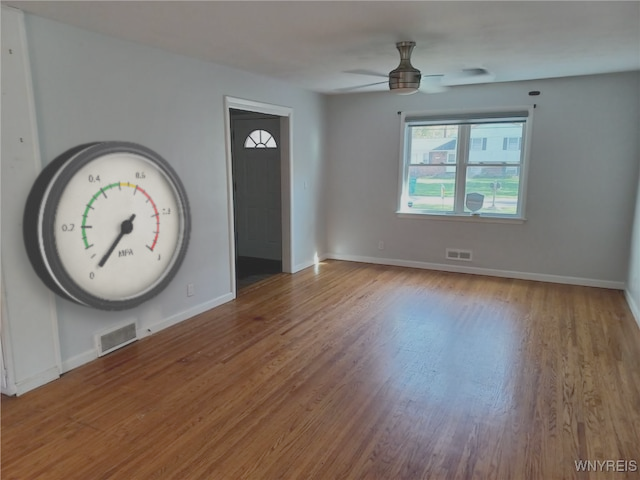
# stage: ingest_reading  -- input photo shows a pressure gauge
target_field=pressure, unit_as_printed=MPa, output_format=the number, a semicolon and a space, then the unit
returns 0; MPa
